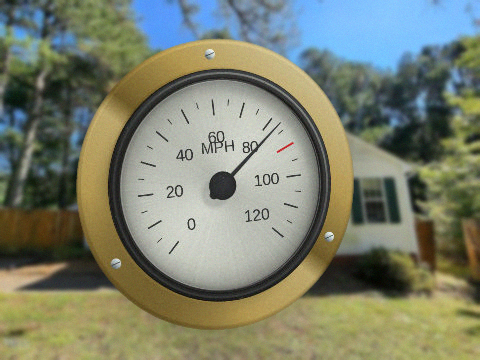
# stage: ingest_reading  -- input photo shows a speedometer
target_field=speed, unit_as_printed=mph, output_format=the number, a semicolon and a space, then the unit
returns 82.5; mph
